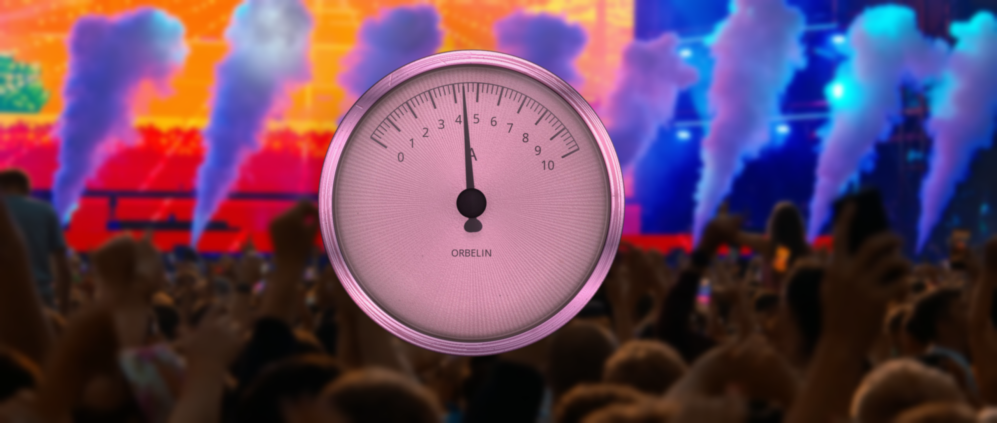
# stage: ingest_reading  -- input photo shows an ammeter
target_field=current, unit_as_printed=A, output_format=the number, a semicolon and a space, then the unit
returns 4.4; A
